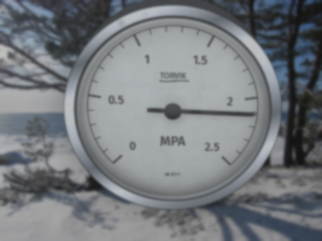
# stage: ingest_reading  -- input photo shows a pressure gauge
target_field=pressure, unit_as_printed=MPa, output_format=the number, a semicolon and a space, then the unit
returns 2.1; MPa
